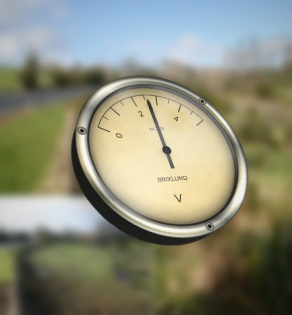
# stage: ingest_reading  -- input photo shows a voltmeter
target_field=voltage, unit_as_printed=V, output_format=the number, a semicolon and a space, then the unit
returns 2.5; V
